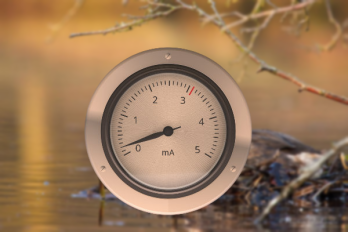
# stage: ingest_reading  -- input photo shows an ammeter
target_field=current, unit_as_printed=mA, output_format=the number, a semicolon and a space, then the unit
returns 0.2; mA
